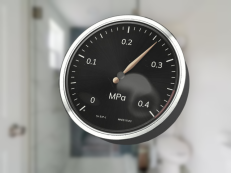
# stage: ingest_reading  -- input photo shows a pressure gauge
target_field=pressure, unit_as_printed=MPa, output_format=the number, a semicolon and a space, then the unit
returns 0.26; MPa
